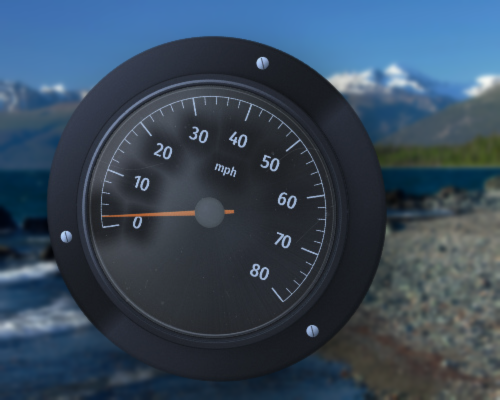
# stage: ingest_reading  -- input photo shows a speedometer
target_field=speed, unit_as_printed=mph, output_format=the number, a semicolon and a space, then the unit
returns 2; mph
